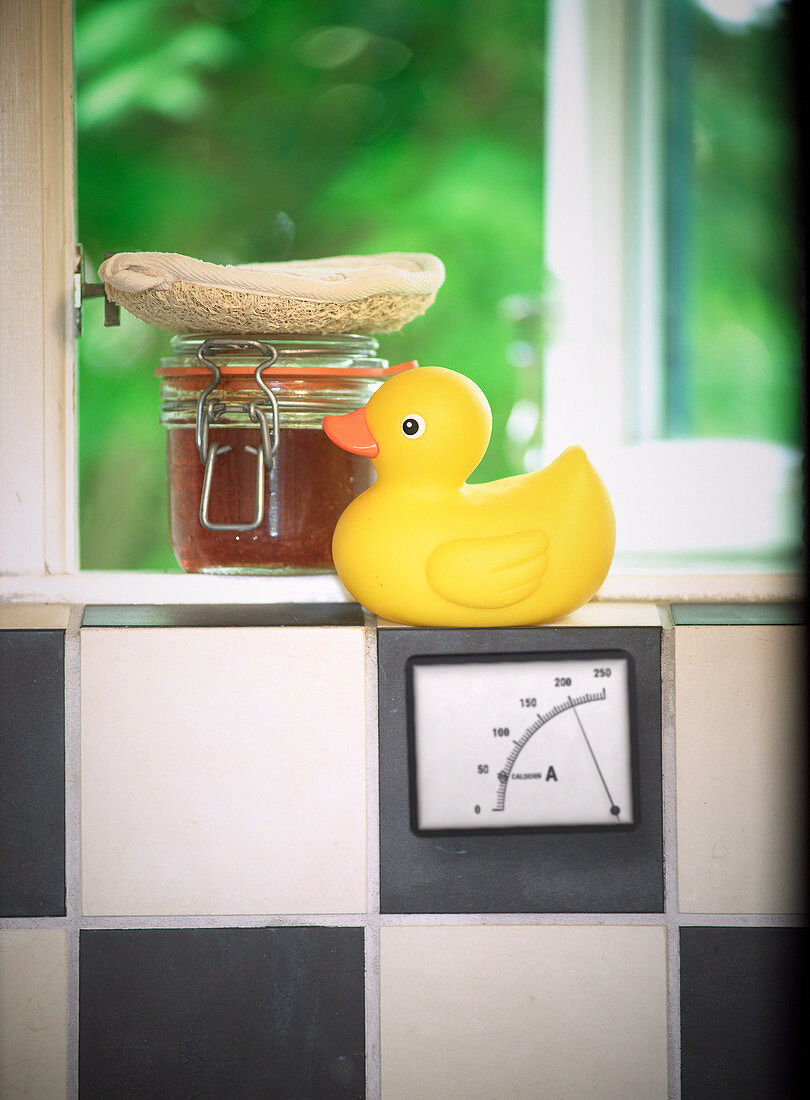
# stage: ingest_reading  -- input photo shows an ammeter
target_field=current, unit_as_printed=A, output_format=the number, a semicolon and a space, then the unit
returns 200; A
